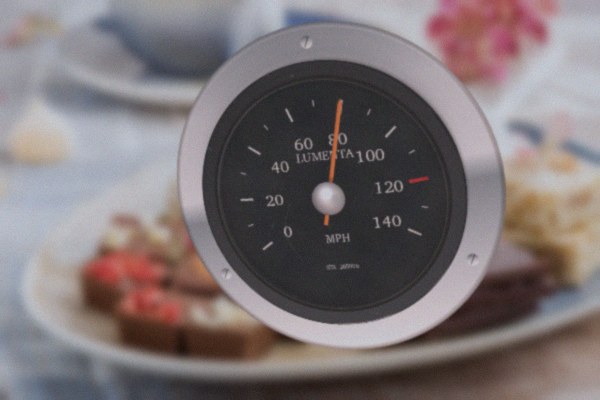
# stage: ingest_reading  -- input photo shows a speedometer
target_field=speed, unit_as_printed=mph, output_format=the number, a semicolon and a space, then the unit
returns 80; mph
